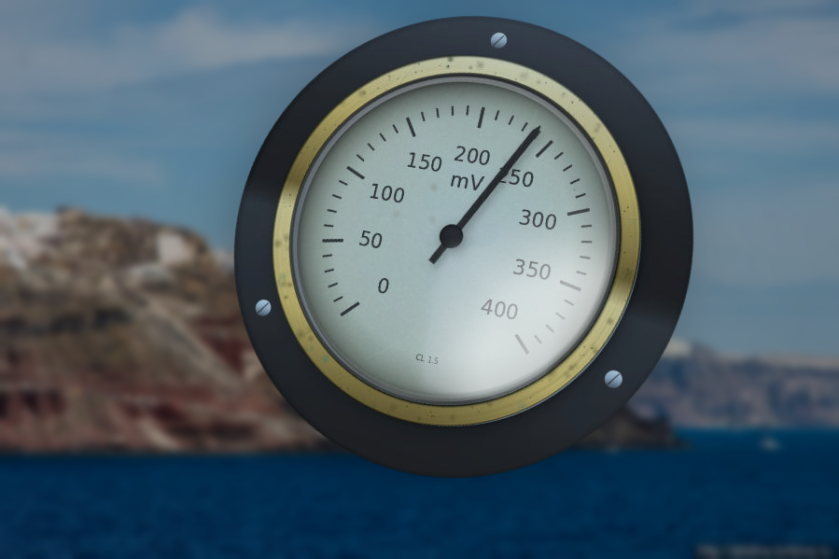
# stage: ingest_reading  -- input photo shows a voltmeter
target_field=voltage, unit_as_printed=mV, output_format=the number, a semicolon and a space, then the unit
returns 240; mV
